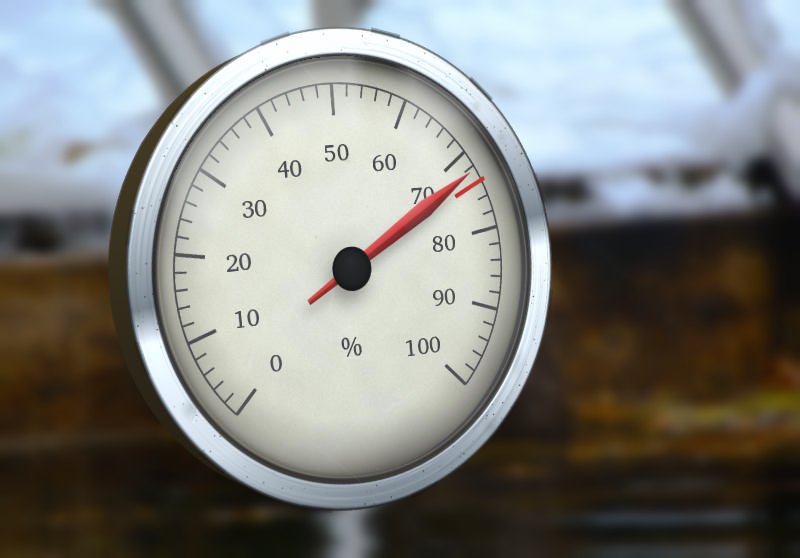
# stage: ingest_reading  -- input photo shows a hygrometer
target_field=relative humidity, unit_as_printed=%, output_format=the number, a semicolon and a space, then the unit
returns 72; %
